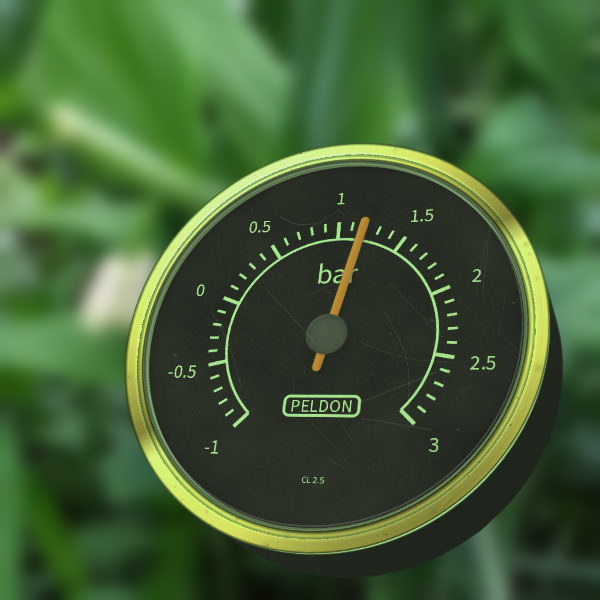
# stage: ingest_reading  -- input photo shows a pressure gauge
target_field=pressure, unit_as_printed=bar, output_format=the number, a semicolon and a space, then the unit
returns 1.2; bar
